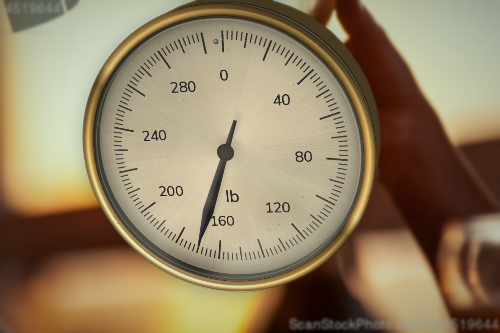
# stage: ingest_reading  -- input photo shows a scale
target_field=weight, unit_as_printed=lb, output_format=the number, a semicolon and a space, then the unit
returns 170; lb
